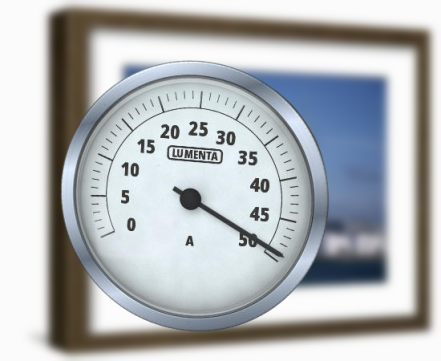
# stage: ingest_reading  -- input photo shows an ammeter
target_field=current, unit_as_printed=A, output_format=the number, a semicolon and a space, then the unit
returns 49; A
